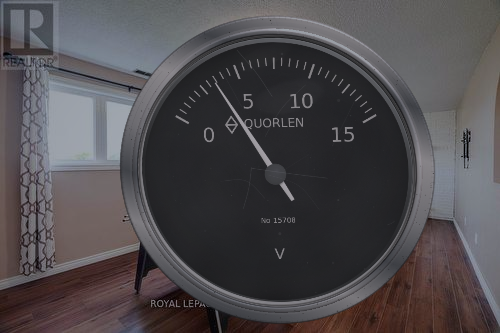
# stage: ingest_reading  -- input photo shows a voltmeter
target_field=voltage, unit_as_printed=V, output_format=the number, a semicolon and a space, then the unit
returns 3.5; V
